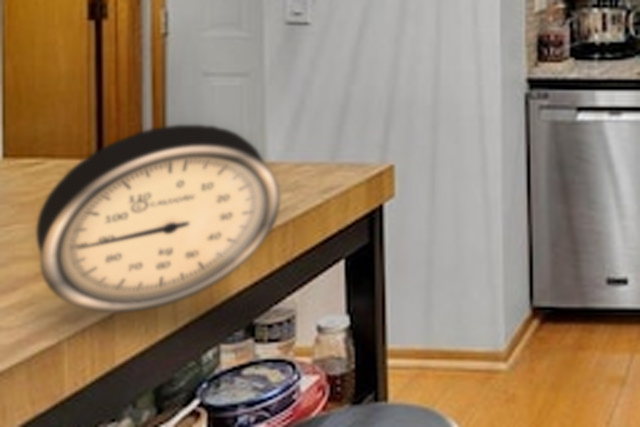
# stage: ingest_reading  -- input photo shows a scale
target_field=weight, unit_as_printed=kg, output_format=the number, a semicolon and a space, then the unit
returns 90; kg
